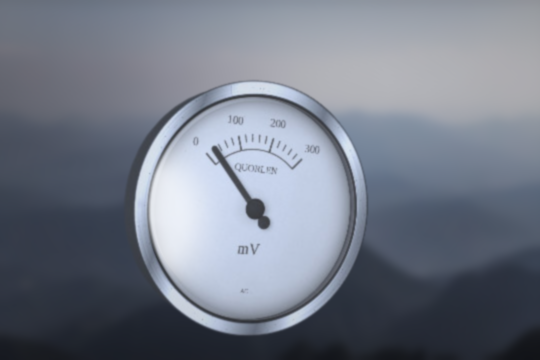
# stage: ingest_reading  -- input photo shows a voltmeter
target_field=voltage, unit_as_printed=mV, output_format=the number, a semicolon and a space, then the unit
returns 20; mV
